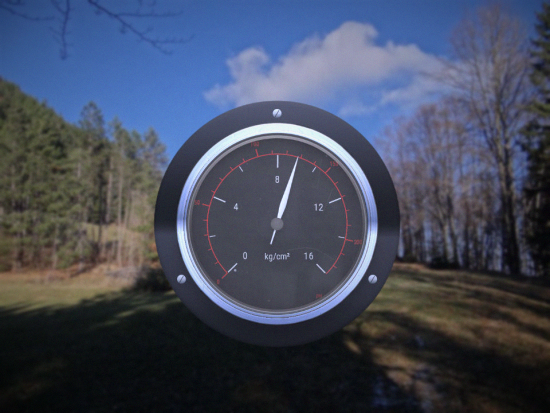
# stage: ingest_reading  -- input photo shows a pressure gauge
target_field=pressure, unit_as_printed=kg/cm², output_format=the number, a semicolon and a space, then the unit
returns 9; kg/cm²
